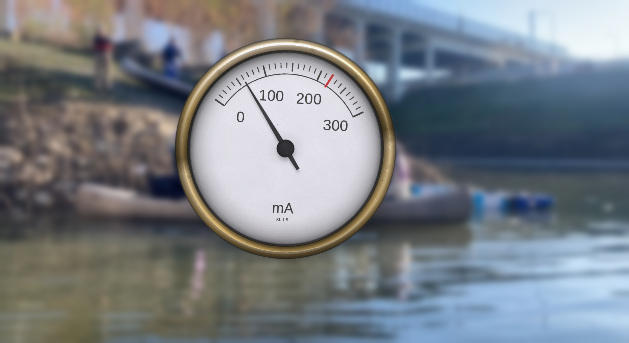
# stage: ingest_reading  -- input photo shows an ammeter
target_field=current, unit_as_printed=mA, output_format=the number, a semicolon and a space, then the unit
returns 60; mA
